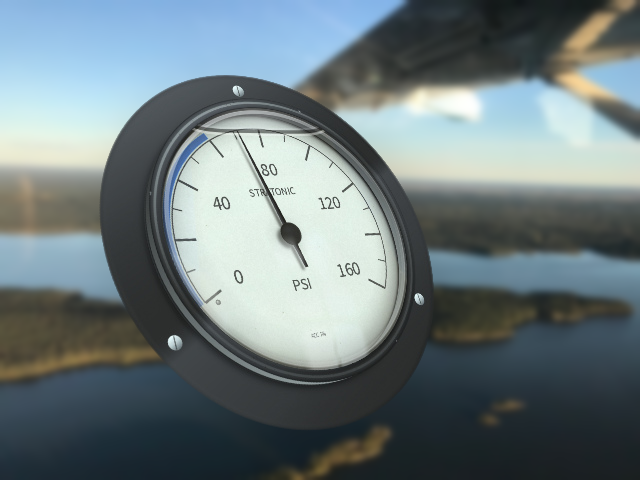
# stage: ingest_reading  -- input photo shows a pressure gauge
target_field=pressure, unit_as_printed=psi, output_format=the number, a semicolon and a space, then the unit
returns 70; psi
